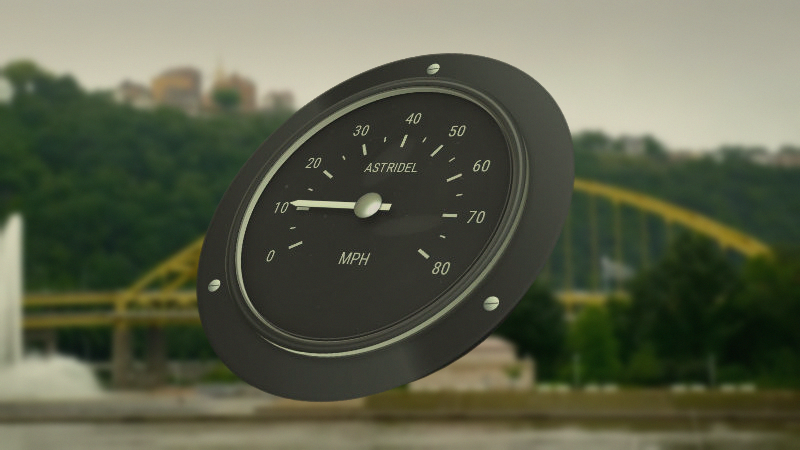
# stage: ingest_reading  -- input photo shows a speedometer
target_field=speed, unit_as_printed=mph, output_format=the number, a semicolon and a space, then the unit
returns 10; mph
